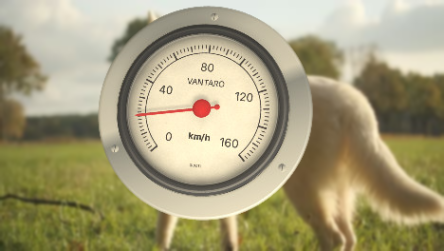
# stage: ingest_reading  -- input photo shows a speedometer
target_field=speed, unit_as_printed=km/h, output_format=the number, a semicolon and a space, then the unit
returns 20; km/h
